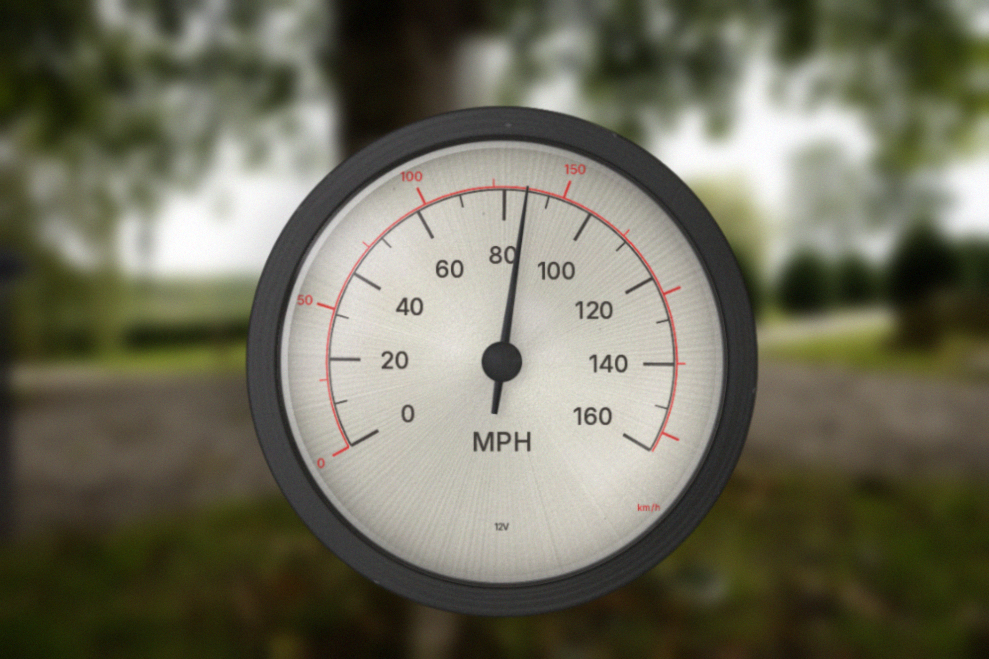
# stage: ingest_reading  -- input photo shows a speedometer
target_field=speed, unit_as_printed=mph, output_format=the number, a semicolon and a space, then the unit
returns 85; mph
